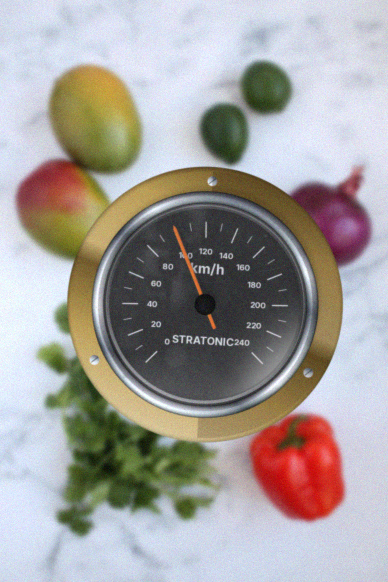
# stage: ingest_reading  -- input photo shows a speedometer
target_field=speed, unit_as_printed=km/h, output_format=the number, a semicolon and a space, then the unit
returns 100; km/h
